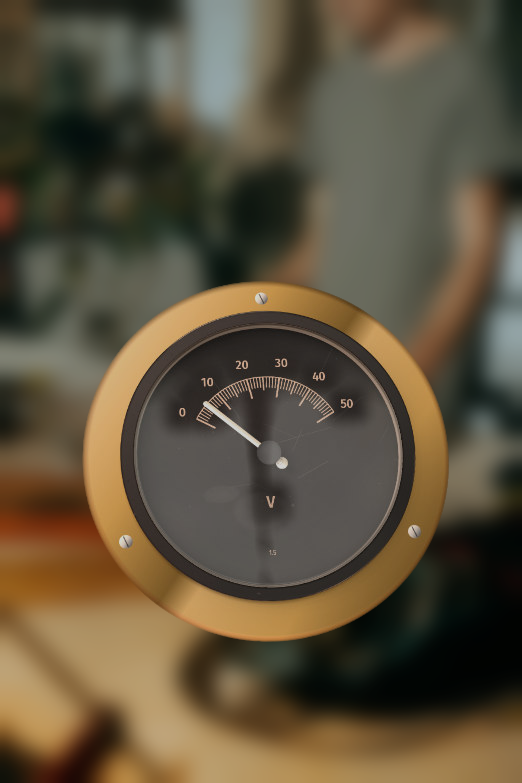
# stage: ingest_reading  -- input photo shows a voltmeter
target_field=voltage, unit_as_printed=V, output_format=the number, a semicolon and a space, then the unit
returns 5; V
